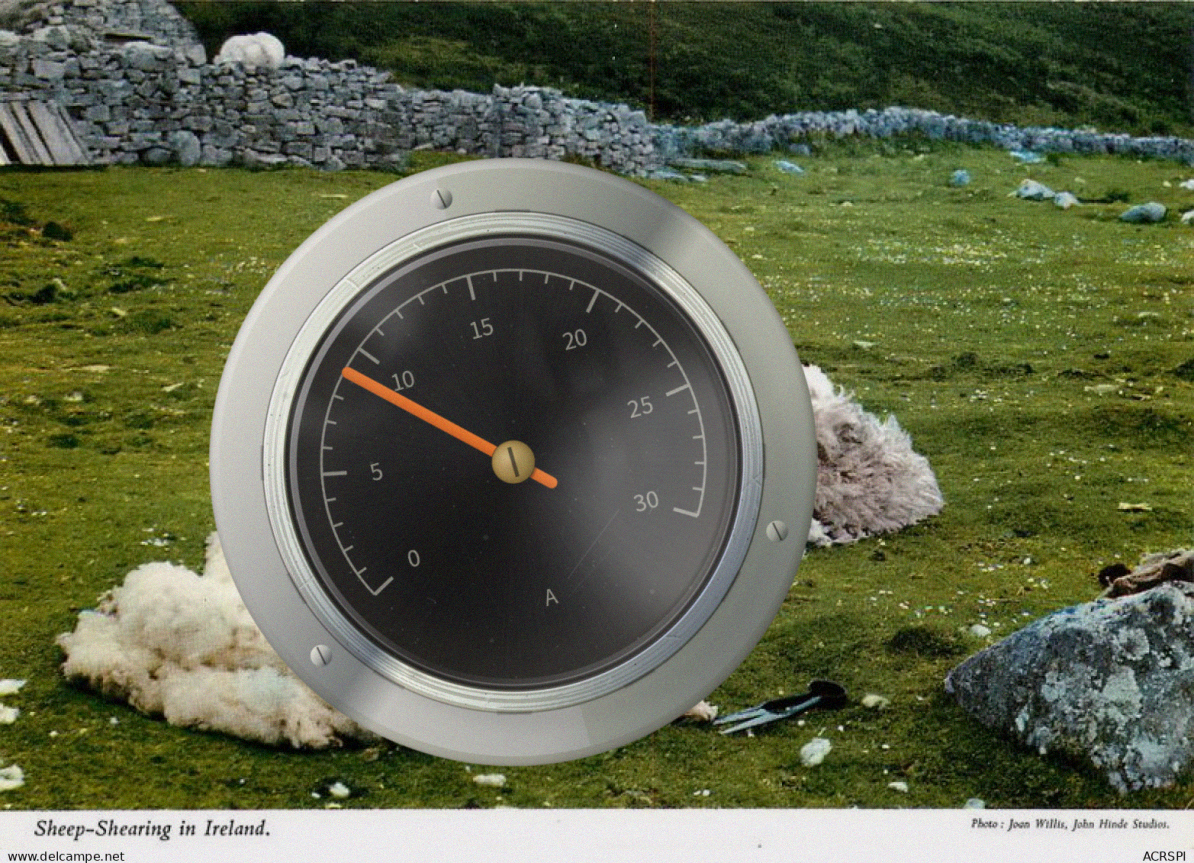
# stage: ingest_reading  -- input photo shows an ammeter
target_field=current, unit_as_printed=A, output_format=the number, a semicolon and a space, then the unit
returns 9; A
